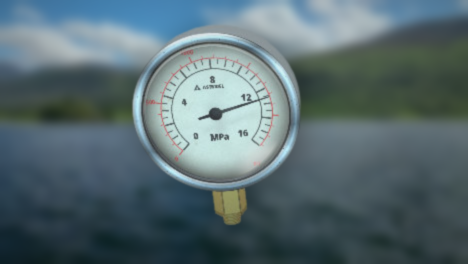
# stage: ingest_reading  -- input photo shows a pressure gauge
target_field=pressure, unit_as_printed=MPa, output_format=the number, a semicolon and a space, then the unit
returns 12.5; MPa
